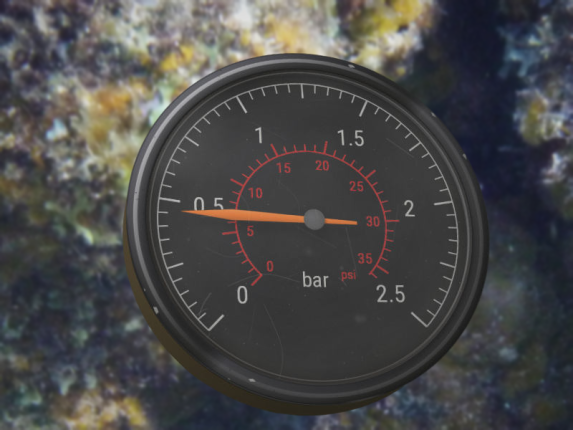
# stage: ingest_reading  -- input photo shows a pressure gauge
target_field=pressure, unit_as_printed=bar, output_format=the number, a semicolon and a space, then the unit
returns 0.45; bar
